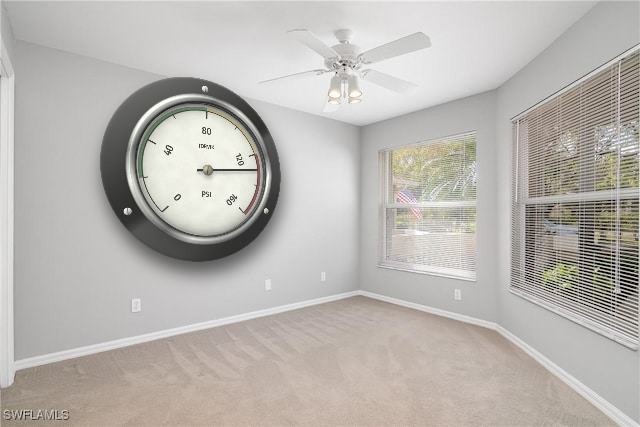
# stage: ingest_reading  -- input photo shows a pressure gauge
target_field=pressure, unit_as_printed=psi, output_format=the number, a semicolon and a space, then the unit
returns 130; psi
